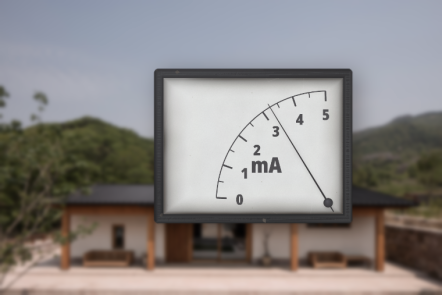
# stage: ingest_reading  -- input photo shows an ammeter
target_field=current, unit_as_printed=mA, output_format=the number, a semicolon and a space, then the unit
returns 3.25; mA
